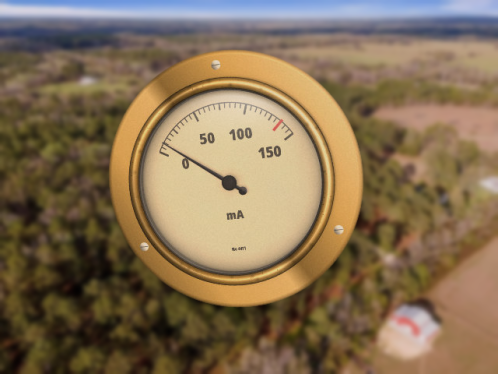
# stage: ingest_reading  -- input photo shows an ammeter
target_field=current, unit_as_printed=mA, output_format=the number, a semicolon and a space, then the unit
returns 10; mA
